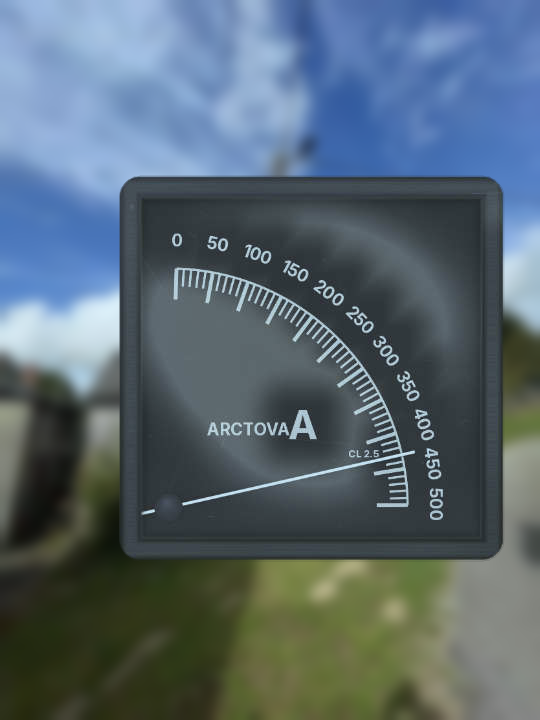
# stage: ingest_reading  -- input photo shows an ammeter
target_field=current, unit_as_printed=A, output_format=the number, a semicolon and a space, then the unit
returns 430; A
